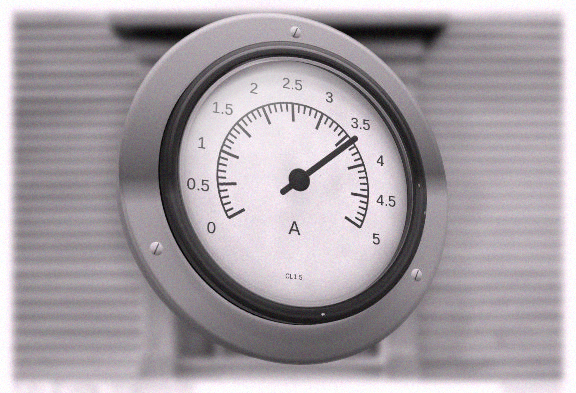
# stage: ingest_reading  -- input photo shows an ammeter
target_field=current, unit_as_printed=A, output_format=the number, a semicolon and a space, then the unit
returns 3.6; A
